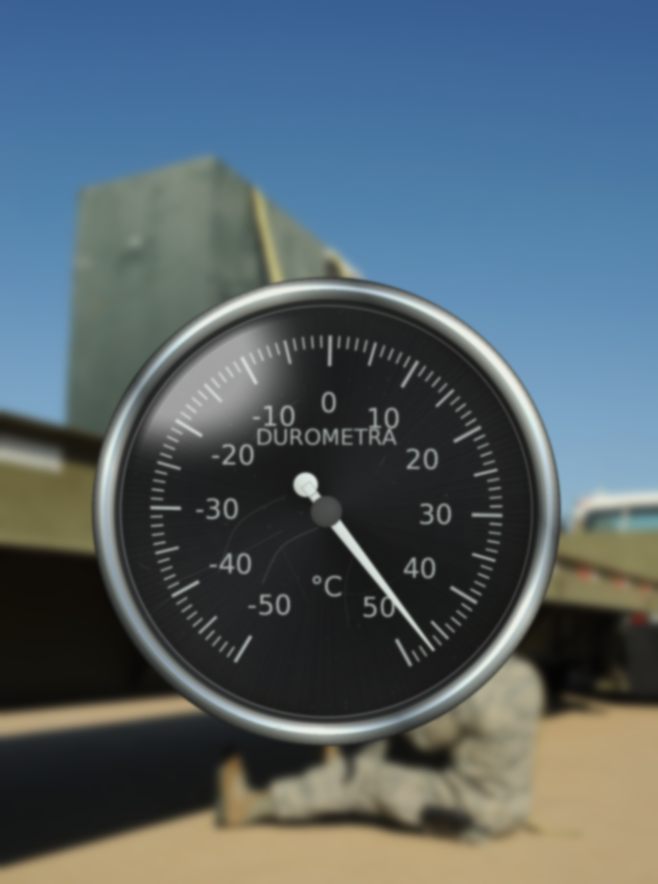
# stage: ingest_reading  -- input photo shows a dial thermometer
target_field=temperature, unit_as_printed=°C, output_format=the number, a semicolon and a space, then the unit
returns 47; °C
